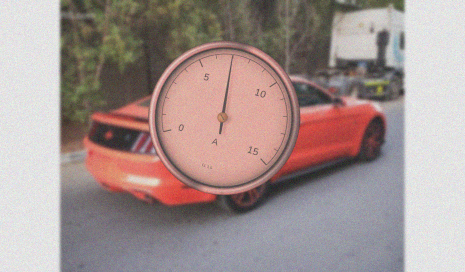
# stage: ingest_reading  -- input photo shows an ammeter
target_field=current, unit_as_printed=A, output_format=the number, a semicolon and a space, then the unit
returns 7; A
